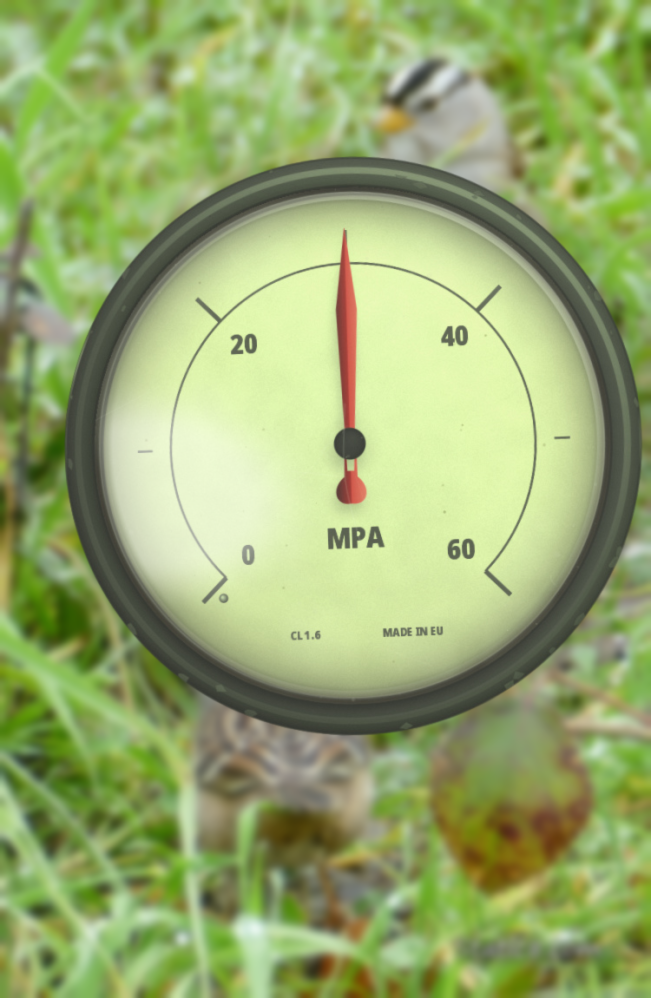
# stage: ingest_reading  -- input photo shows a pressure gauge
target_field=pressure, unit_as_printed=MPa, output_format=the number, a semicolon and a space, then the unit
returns 30; MPa
